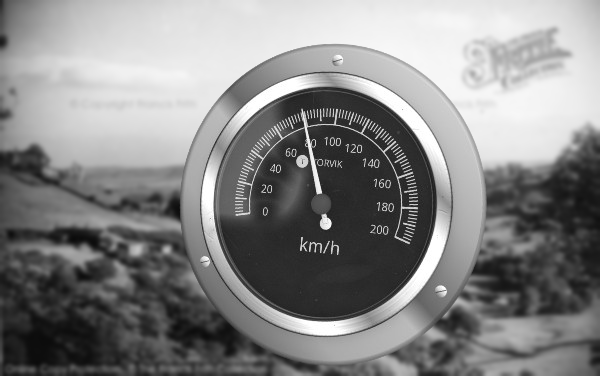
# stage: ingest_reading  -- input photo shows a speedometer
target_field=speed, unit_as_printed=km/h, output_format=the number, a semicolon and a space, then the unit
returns 80; km/h
